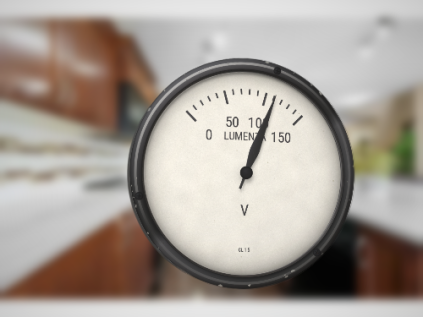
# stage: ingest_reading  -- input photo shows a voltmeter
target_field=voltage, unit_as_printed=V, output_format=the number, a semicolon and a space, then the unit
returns 110; V
